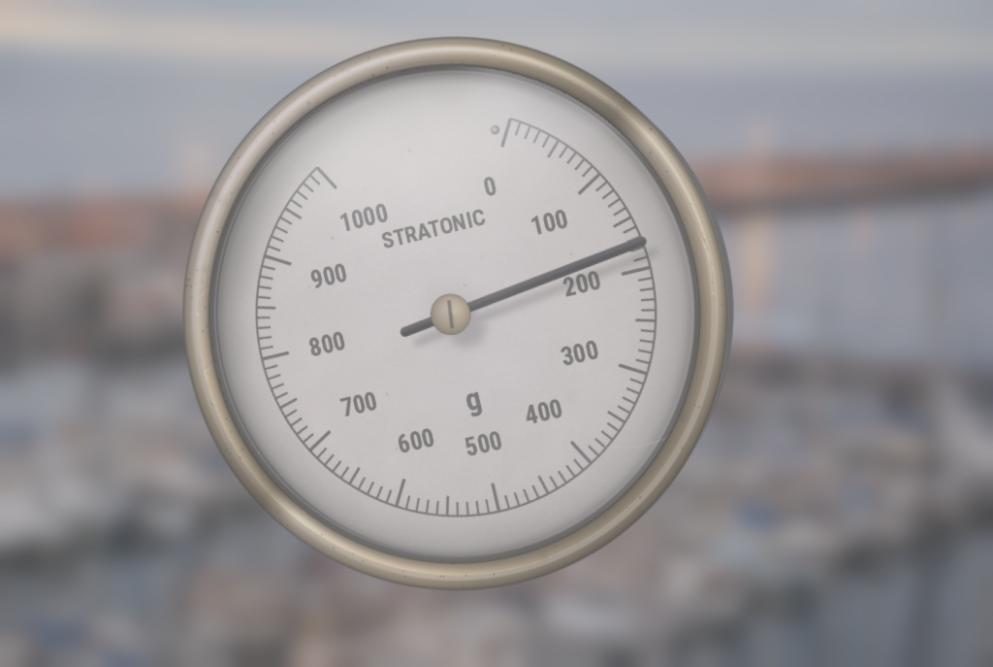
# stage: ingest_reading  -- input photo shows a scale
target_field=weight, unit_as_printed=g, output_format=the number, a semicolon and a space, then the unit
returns 175; g
